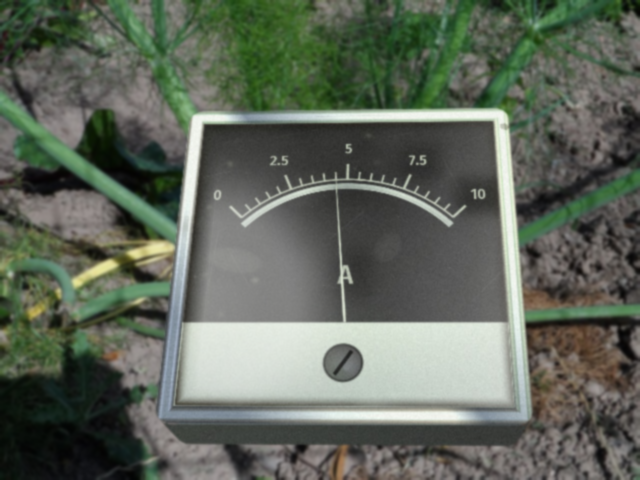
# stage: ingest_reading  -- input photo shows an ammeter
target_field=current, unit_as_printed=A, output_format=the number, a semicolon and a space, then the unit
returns 4.5; A
